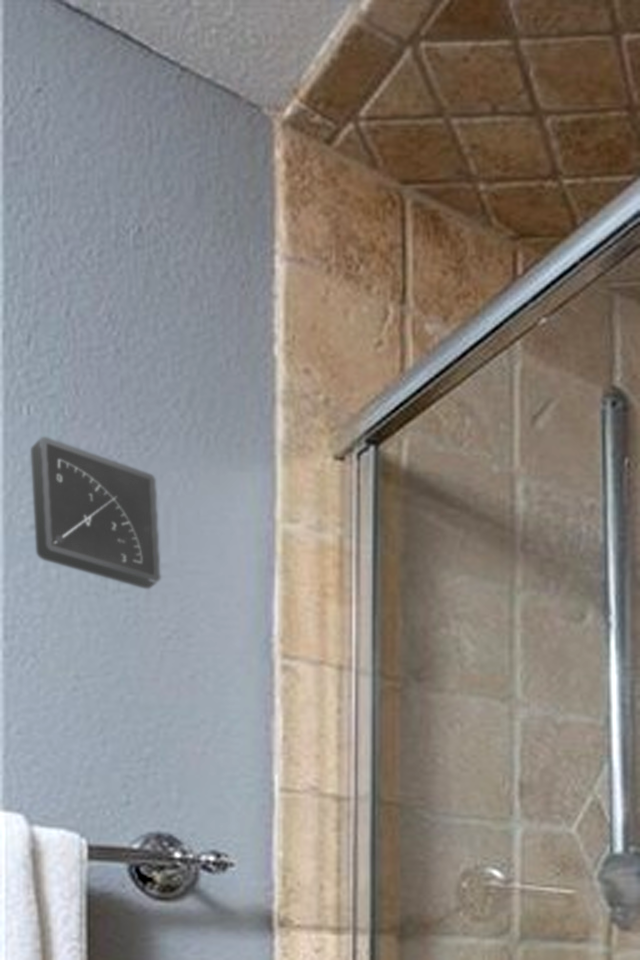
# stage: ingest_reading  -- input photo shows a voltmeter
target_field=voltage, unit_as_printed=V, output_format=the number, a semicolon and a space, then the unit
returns 1.4; V
